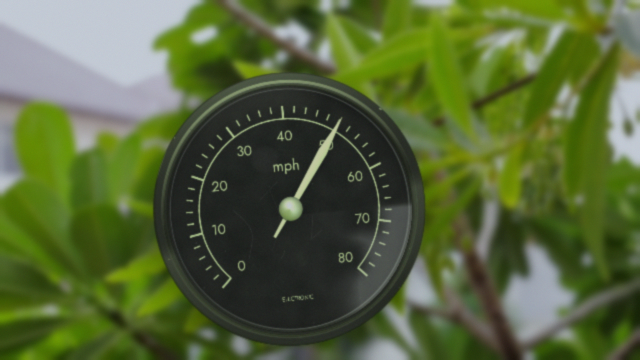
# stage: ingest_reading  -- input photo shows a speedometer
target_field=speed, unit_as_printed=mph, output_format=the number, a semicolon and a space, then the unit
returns 50; mph
